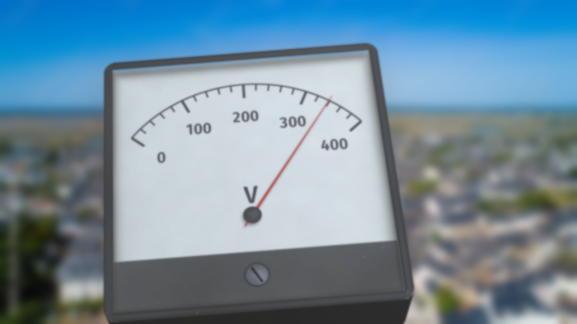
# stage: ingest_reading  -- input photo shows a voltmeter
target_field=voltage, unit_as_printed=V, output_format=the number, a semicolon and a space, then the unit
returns 340; V
